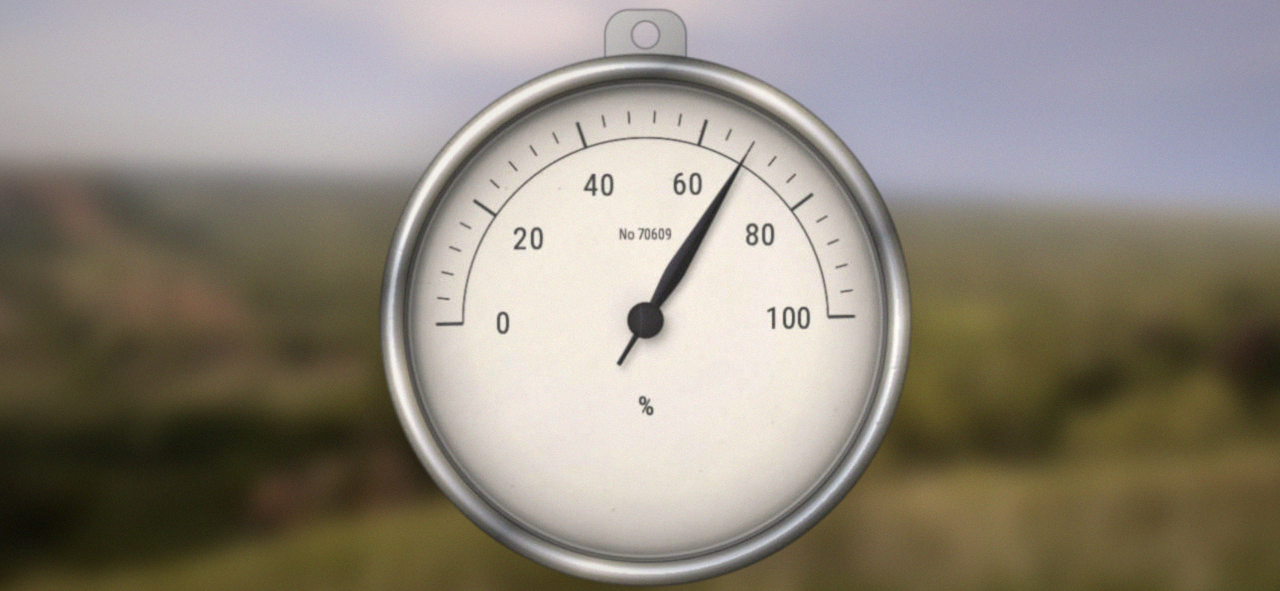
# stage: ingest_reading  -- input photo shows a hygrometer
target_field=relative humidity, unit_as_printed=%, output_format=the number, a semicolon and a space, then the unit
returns 68; %
